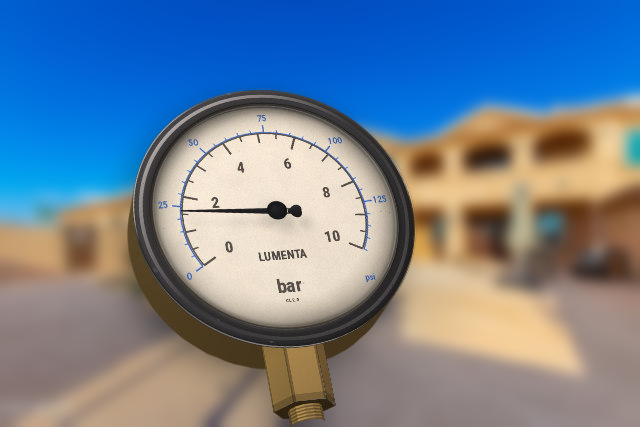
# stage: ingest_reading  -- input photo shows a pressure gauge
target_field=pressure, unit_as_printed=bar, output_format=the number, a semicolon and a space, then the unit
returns 1.5; bar
